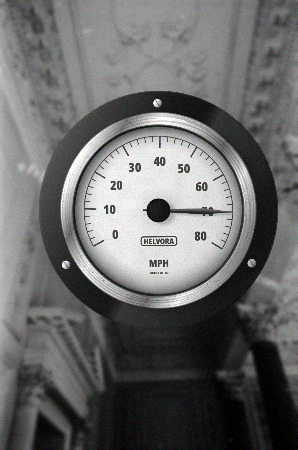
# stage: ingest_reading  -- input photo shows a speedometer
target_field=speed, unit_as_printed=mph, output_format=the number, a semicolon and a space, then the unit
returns 70; mph
